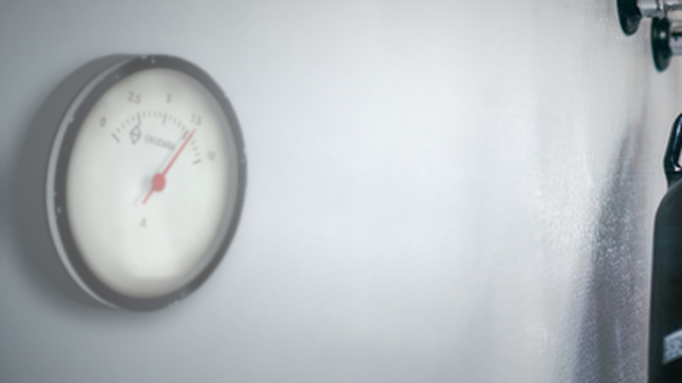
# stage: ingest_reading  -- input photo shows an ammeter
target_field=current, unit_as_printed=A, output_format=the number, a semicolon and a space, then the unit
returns 7.5; A
